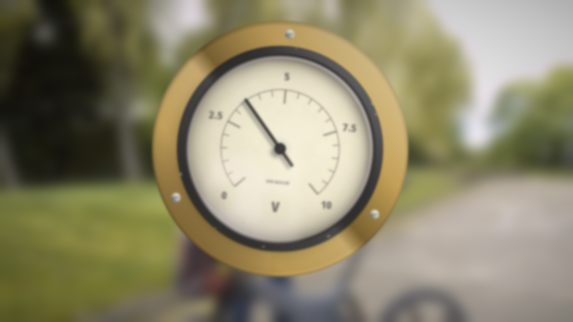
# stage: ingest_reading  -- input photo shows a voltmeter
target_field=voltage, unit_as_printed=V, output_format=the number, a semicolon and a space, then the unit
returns 3.5; V
